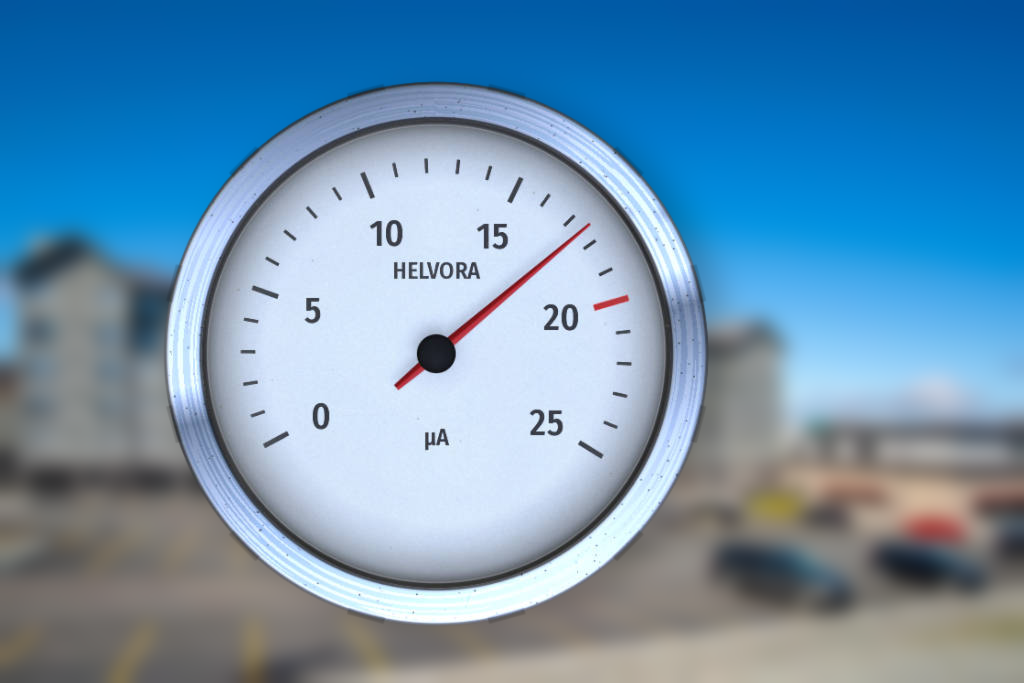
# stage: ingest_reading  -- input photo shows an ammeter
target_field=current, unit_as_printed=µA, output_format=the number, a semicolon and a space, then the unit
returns 17.5; µA
